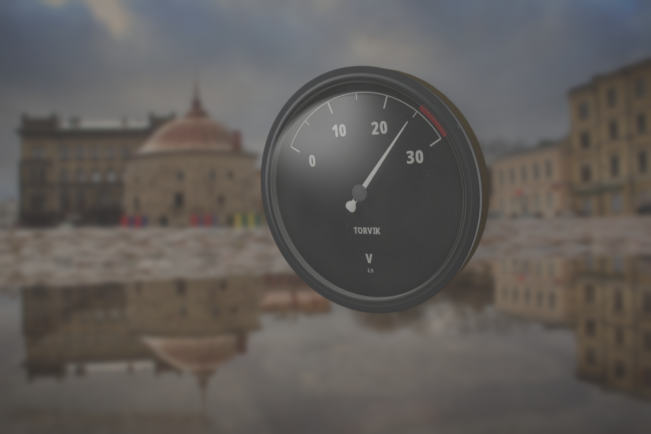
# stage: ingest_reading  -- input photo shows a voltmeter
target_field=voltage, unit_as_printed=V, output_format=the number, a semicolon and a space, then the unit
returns 25; V
